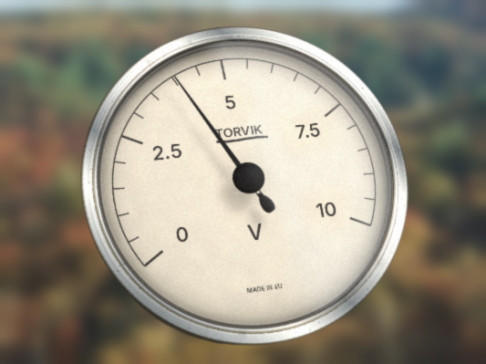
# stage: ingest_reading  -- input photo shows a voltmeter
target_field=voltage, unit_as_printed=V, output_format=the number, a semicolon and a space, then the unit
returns 4; V
